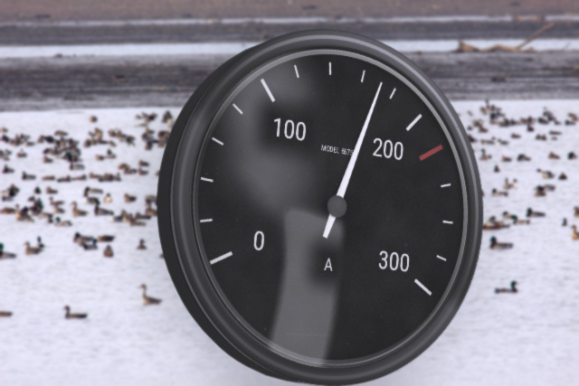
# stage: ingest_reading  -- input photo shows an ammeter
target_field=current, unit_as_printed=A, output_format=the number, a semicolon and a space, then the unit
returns 170; A
